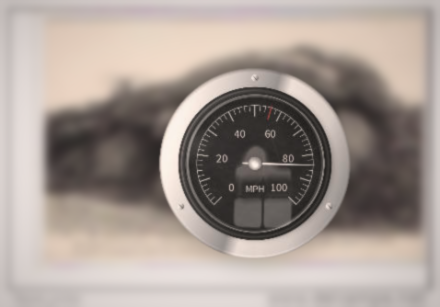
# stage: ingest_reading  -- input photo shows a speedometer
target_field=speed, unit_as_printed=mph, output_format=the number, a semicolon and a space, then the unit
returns 84; mph
